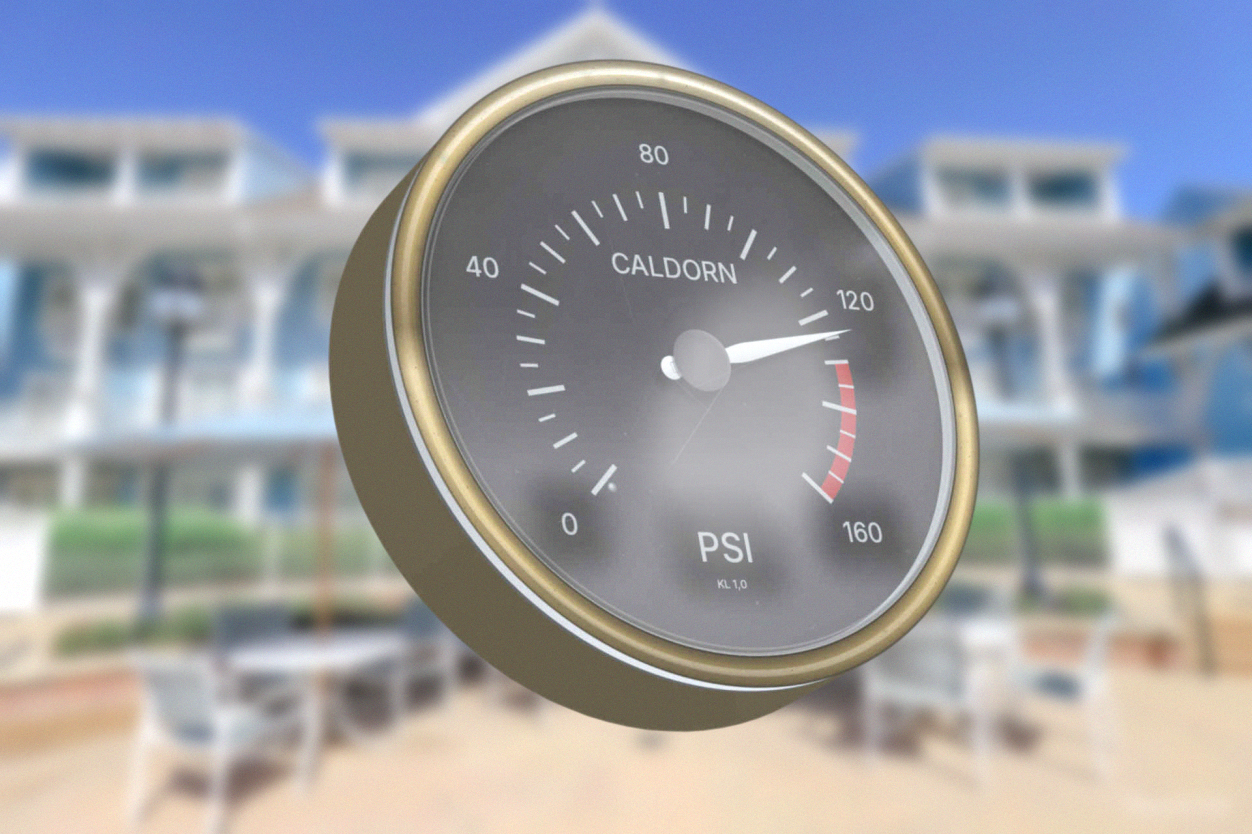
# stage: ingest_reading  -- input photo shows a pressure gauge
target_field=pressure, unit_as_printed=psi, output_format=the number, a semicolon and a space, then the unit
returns 125; psi
